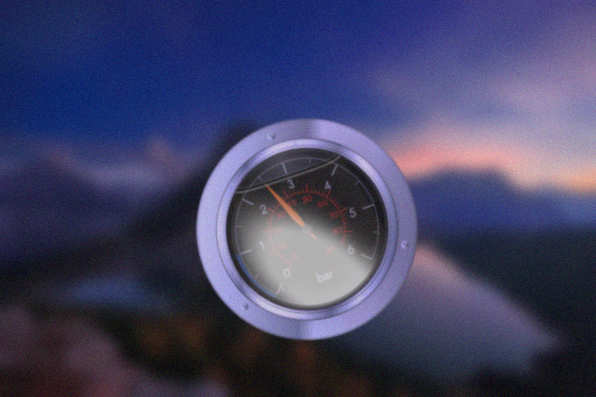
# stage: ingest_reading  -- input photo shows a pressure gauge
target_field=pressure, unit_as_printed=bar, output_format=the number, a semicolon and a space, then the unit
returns 2.5; bar
